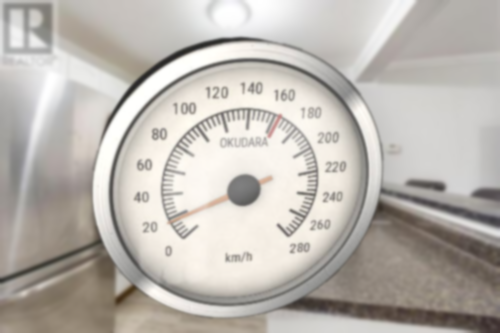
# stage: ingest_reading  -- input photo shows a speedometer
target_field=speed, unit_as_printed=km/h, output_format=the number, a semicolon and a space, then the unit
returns 20; km/h
